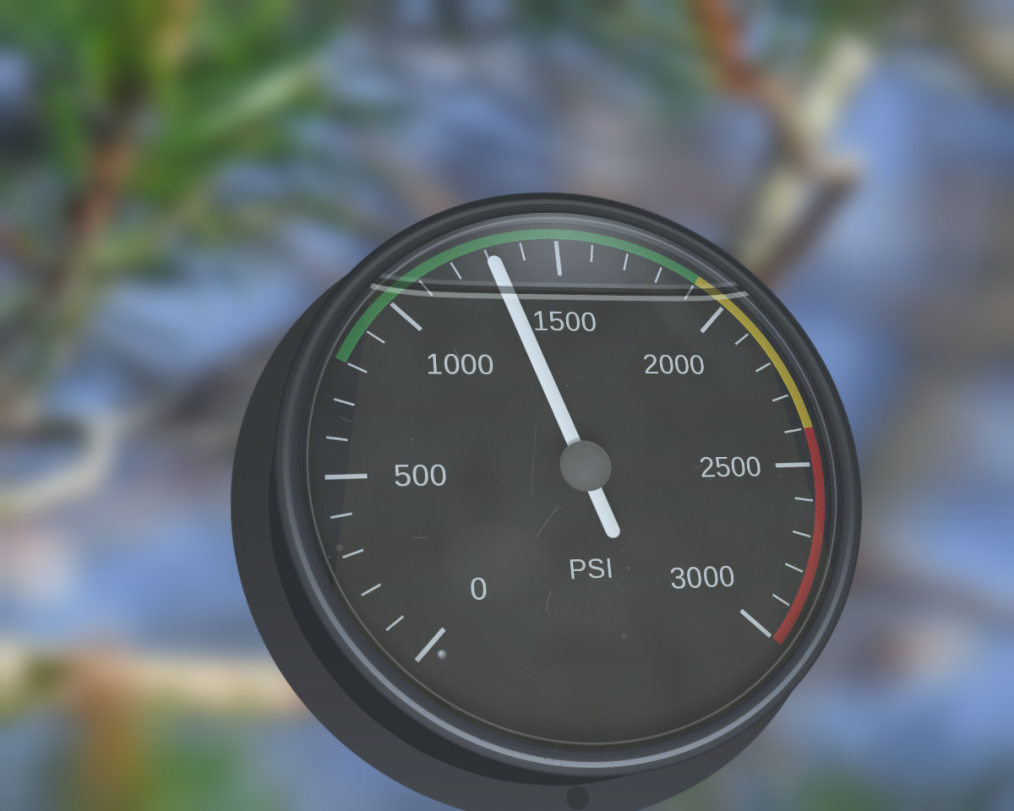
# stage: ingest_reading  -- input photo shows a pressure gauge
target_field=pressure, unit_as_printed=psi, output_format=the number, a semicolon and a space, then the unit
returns 1300; psi
